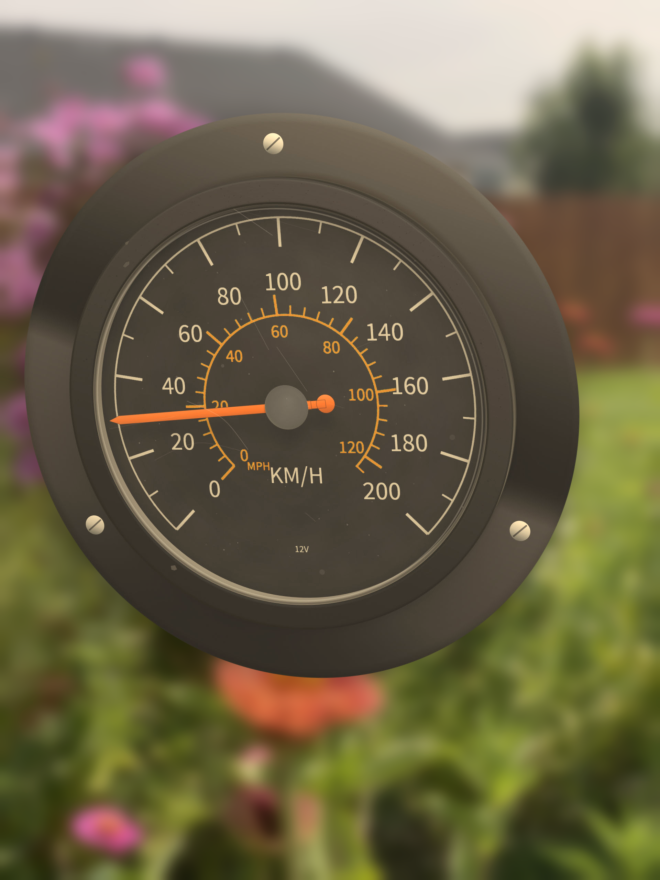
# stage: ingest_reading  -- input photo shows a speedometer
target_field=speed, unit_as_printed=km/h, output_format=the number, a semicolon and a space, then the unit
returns 30; km/h
